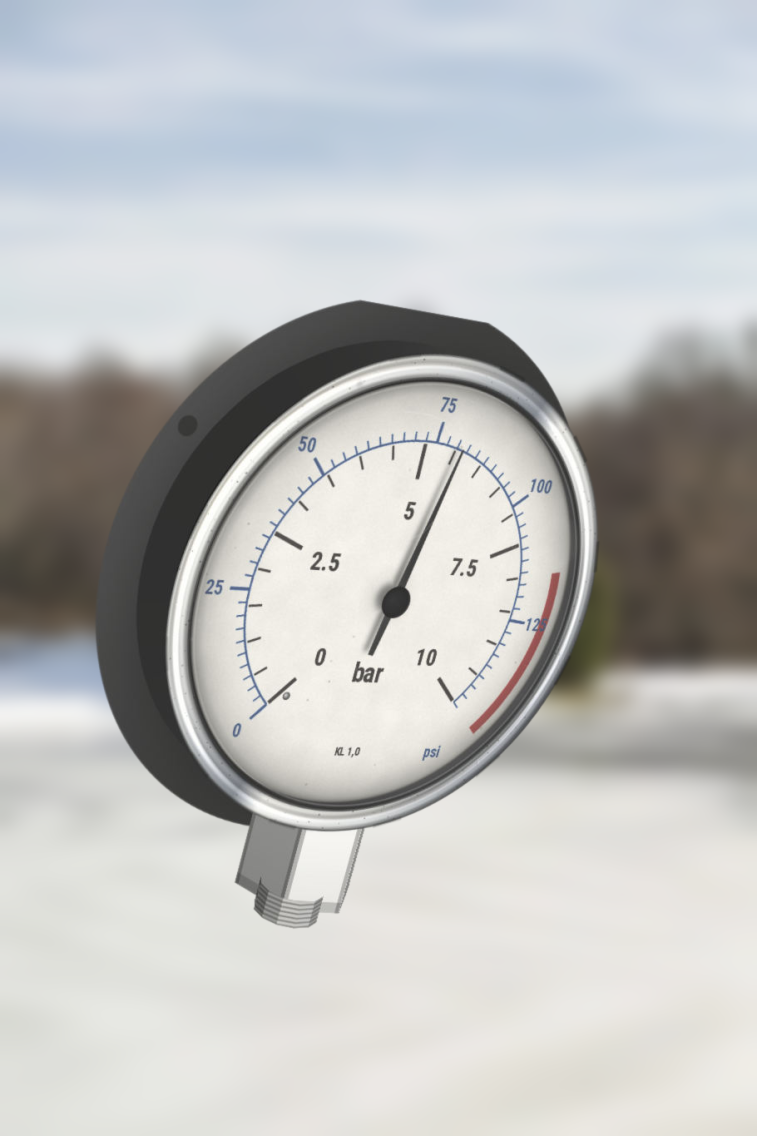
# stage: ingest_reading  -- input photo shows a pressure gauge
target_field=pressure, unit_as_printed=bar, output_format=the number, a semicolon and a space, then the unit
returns 5.5; bar
